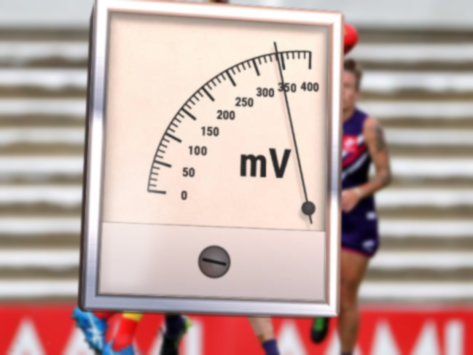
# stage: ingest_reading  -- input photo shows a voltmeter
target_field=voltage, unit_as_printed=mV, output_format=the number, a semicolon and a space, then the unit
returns 340; mV
